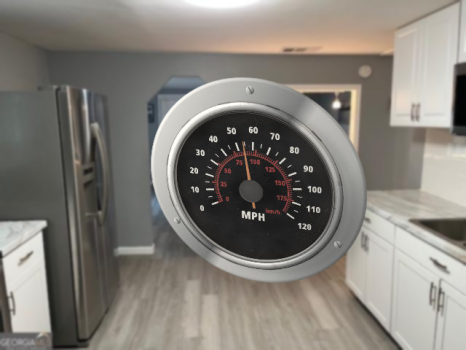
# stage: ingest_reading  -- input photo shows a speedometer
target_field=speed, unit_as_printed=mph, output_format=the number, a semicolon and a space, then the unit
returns 55; mph
